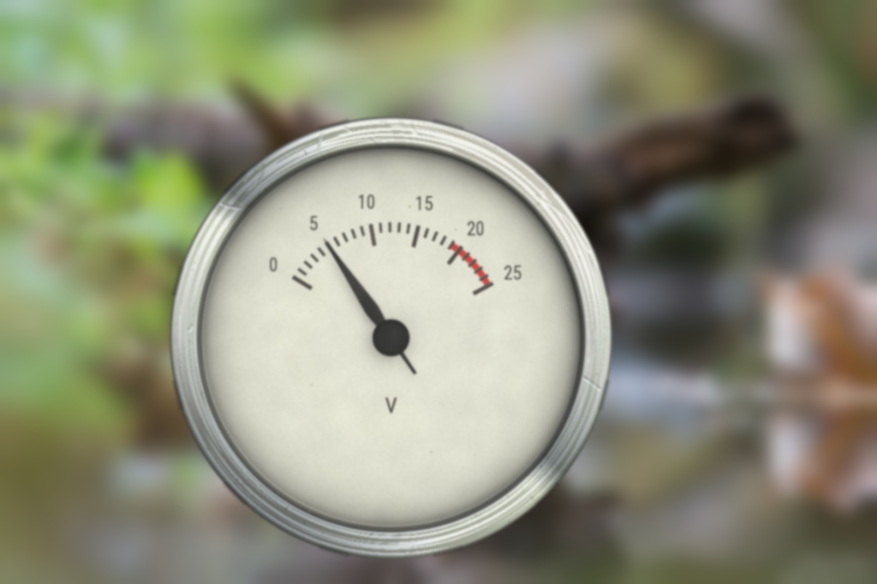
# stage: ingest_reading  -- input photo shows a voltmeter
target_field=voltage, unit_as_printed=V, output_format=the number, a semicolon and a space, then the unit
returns 5; V
